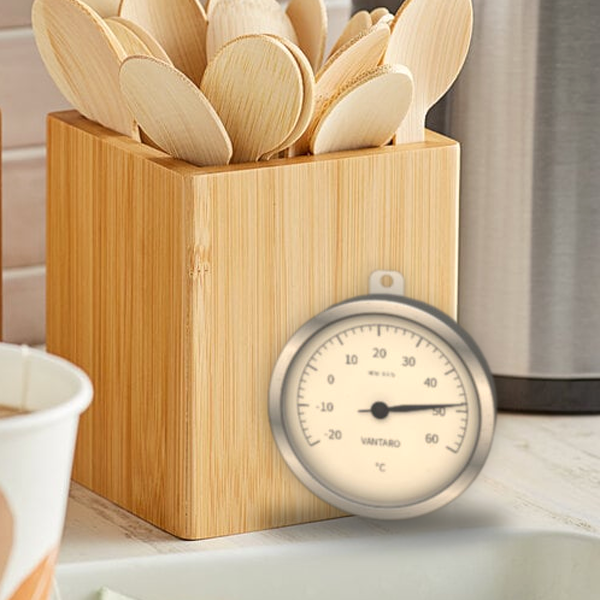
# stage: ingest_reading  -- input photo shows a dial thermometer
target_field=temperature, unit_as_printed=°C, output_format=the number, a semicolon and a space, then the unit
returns 48; °C
